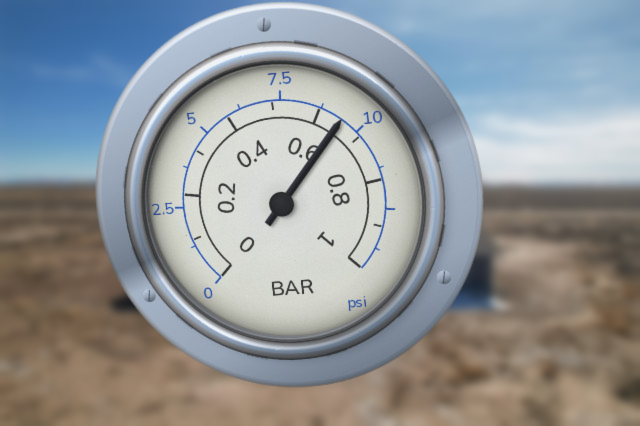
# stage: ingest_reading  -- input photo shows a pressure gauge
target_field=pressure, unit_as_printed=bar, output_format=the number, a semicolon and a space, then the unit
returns 0.65; bar
